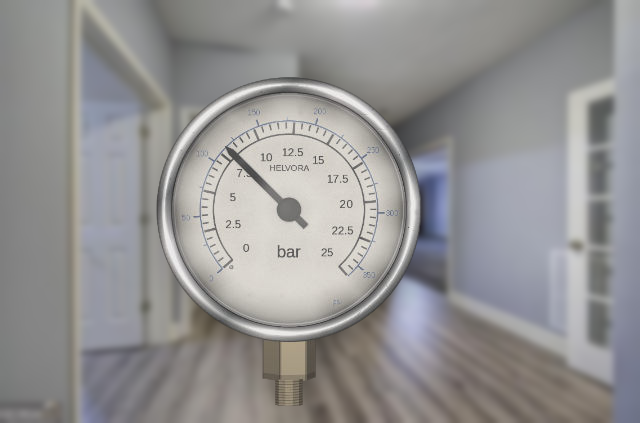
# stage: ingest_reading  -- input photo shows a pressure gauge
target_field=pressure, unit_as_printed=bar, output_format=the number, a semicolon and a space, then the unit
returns 8; bar
